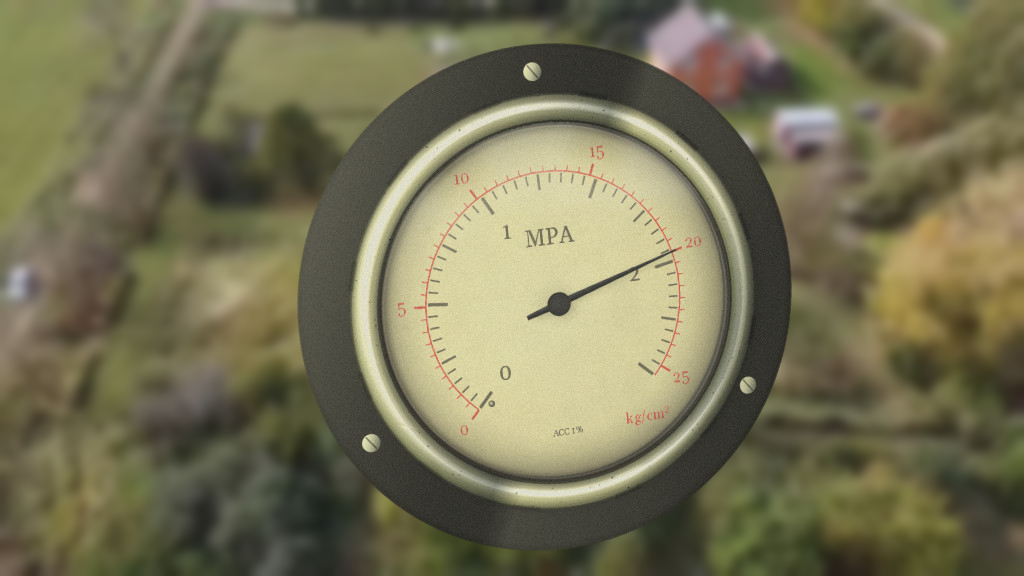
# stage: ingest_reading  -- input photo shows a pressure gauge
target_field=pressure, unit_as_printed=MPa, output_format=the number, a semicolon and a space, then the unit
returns 1.95; MPa
